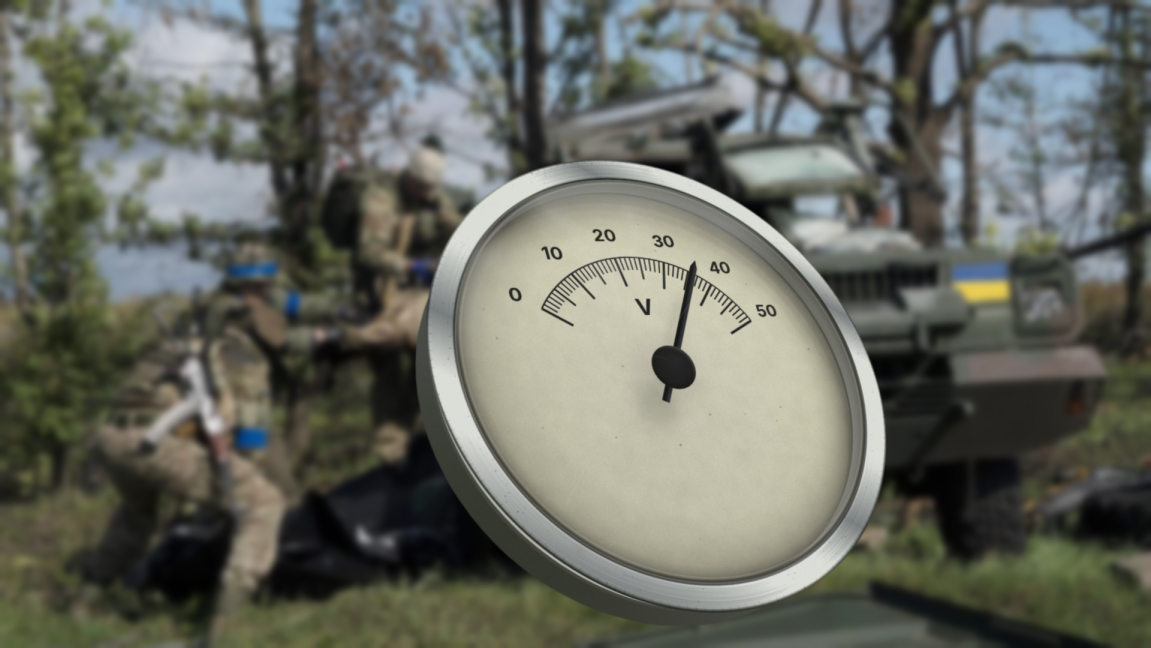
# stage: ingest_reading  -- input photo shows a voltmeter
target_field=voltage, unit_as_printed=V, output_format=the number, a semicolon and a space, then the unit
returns 35; V
